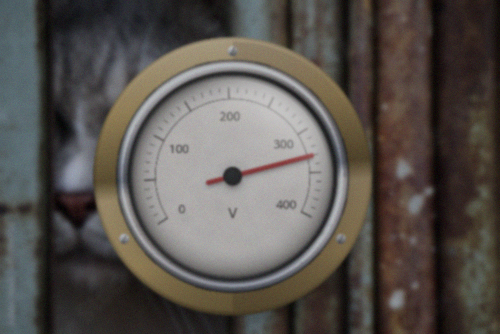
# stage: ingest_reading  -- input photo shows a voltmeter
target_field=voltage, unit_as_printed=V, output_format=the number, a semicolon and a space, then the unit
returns 330; V
